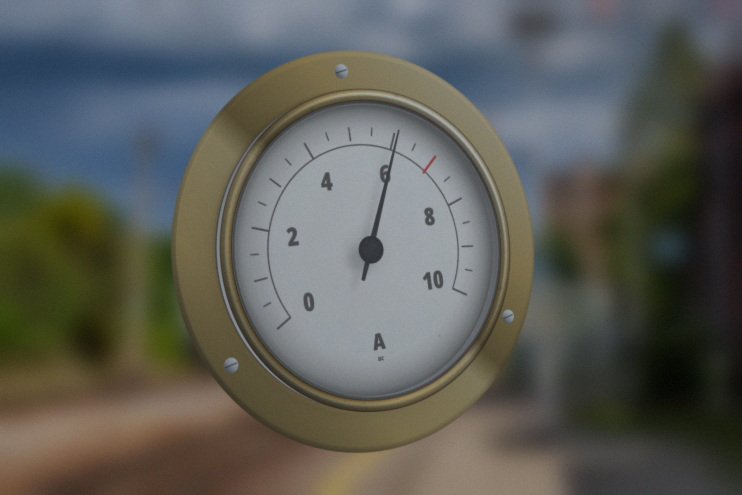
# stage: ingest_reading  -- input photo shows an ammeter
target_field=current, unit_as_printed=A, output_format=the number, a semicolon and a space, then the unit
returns 6; A
